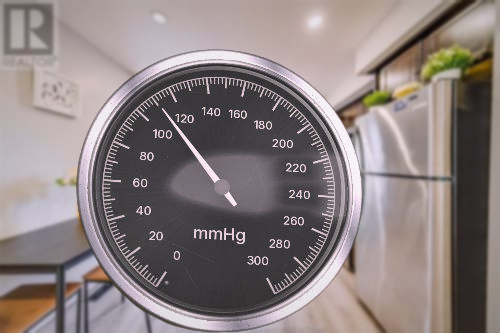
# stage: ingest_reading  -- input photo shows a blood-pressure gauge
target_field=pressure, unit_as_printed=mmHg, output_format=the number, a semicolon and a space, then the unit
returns 110; mmHg
